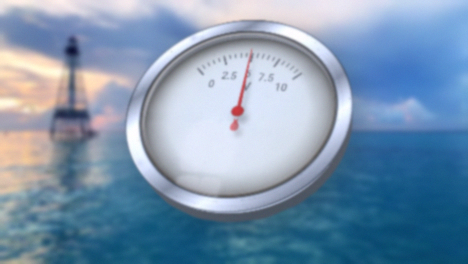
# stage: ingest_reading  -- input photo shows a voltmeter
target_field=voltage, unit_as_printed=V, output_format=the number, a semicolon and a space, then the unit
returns 5; V
